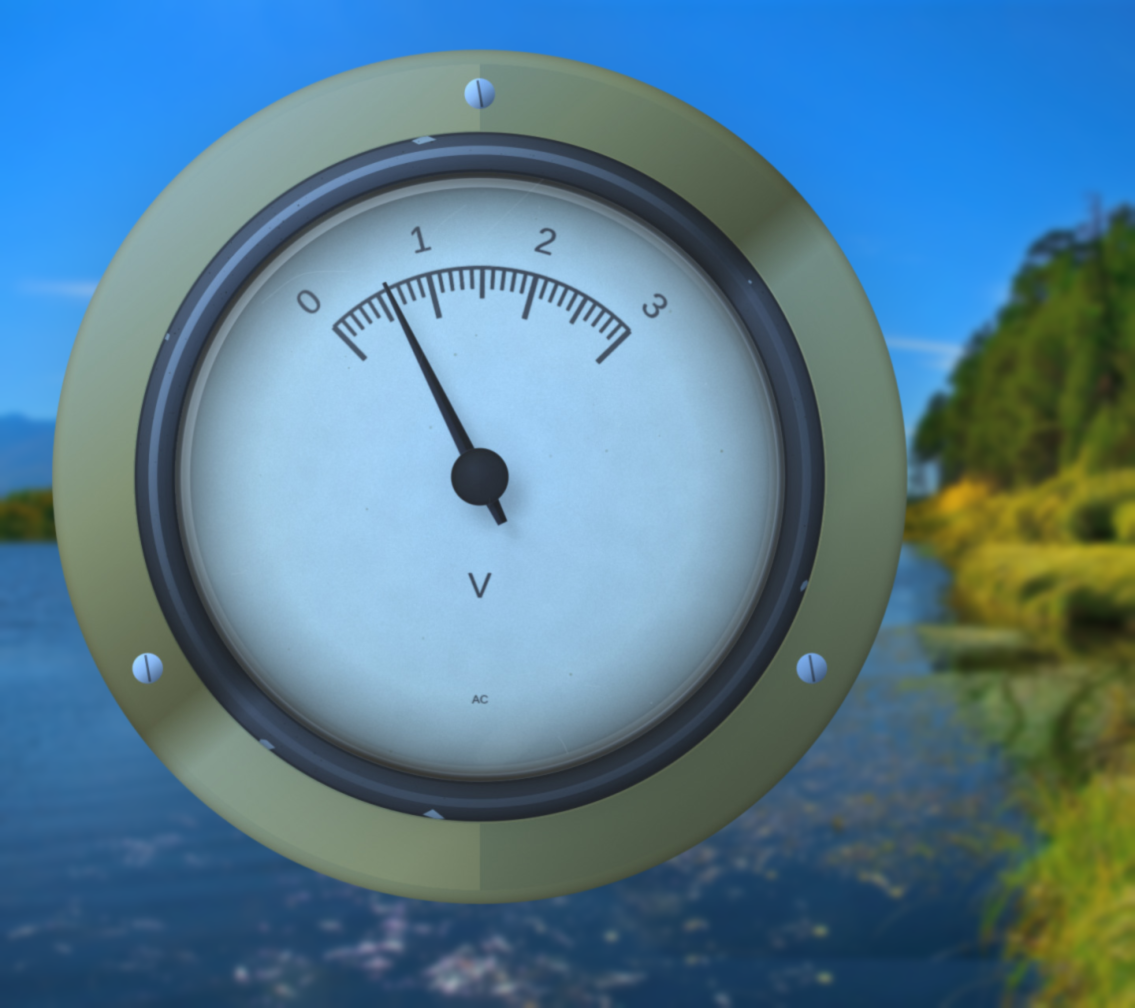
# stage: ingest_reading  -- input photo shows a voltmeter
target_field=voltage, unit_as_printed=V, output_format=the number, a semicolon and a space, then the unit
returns 0.6; V
